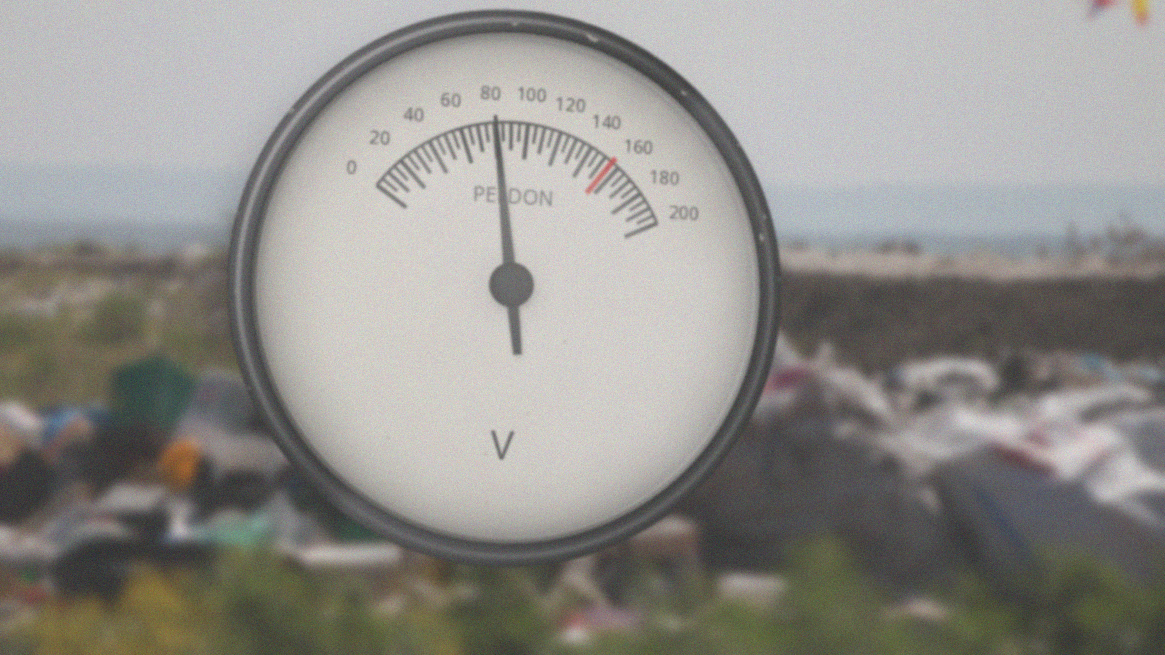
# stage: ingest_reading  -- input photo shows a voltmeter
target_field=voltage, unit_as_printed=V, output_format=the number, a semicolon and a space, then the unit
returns 80; V
